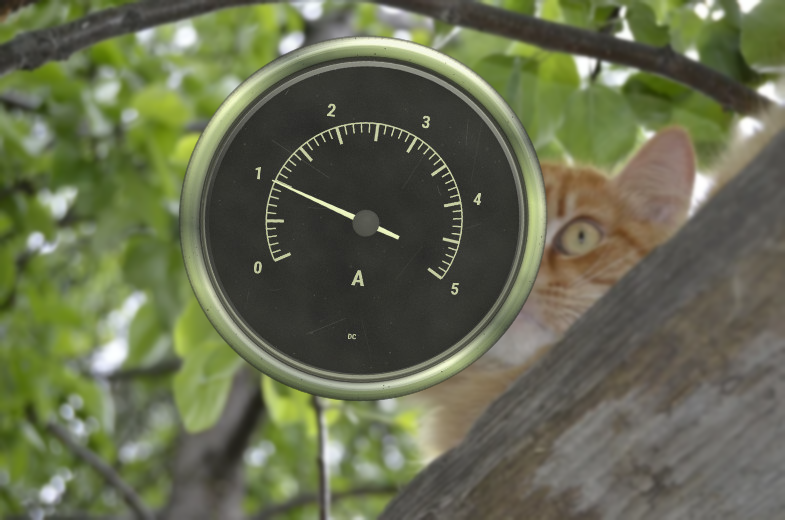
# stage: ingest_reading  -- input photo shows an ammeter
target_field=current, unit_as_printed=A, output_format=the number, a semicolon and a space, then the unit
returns 1; A
